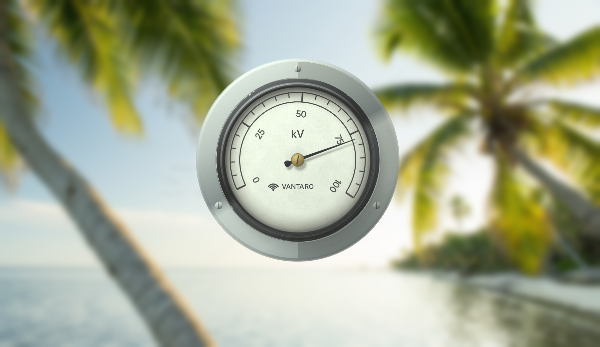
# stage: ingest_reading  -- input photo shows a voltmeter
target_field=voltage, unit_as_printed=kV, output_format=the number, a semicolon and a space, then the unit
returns 77.5; kV
